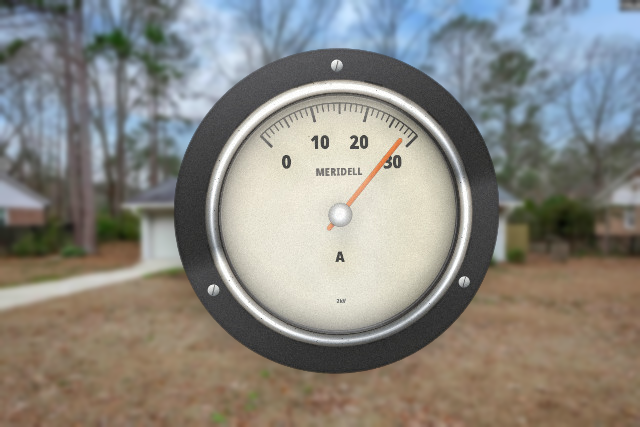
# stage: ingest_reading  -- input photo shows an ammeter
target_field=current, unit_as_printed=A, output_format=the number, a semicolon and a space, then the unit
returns 28; A
